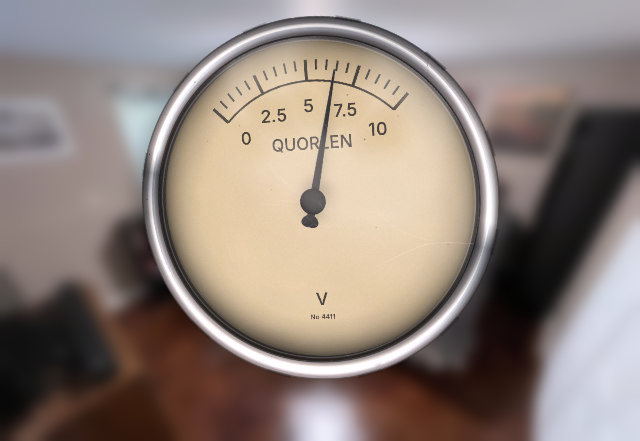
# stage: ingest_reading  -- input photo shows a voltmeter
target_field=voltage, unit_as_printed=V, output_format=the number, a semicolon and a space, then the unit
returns 6.5; V
